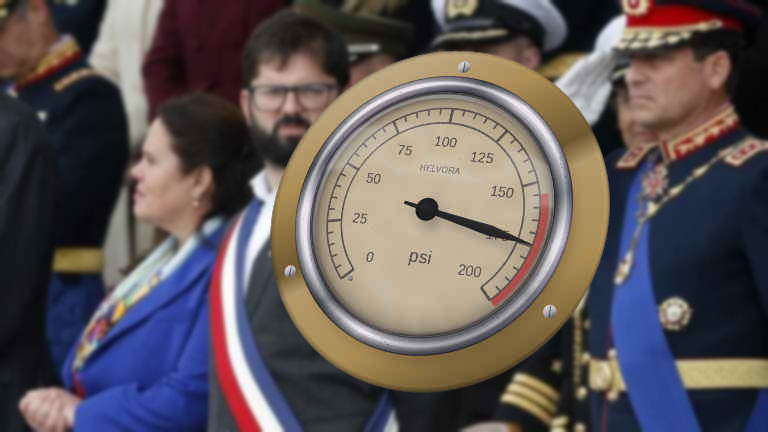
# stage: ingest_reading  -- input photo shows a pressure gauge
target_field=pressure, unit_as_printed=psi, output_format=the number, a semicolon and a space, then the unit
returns 175; psi
